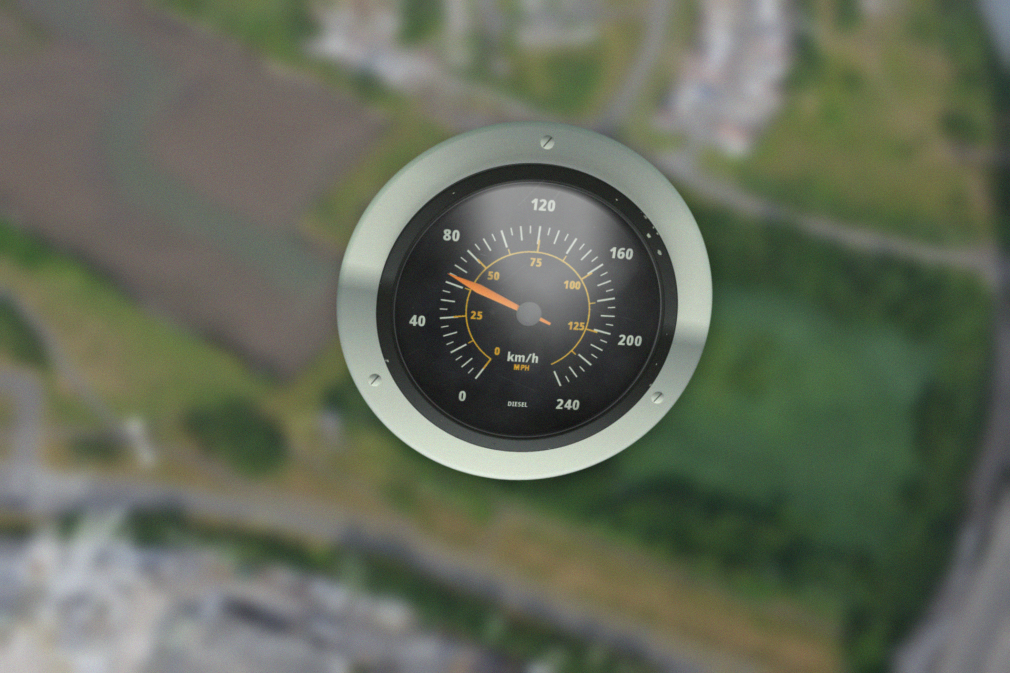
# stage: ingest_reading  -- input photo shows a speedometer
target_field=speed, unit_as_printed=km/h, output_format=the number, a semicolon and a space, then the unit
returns 65; km/h
